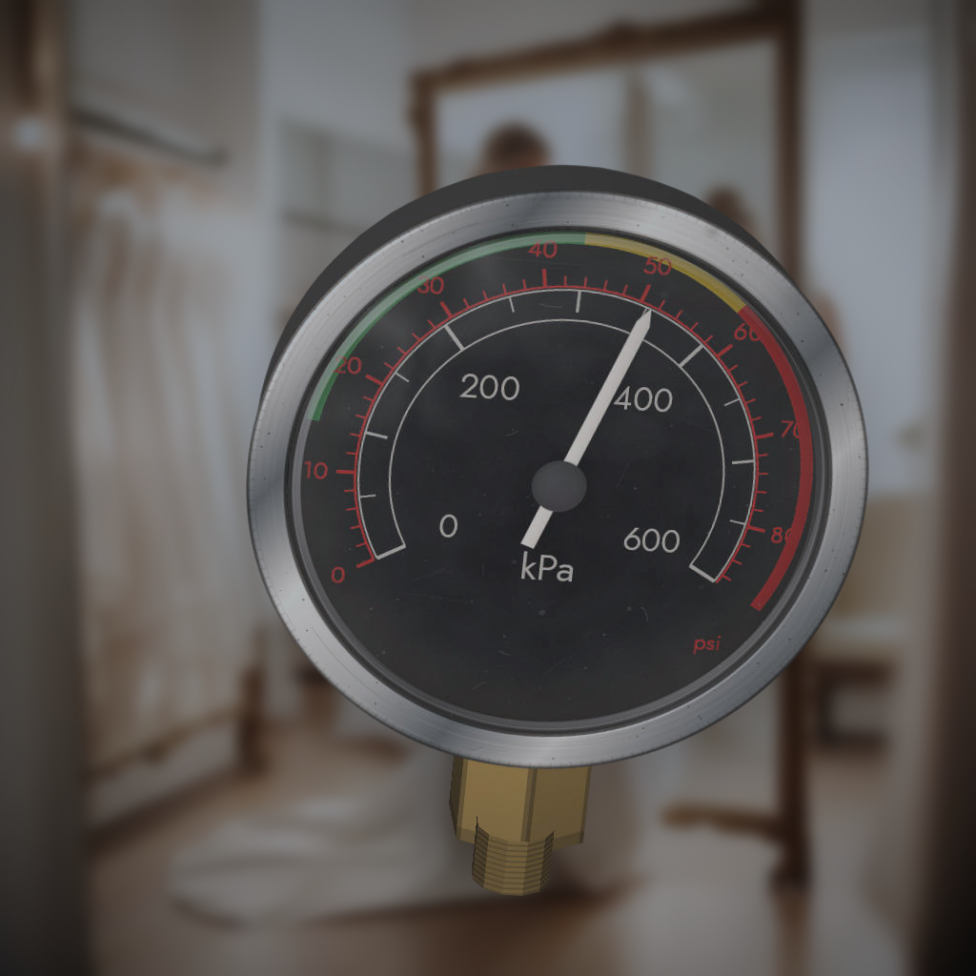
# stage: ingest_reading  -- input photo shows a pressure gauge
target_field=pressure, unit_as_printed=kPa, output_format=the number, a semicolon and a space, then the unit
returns 350; kPa
